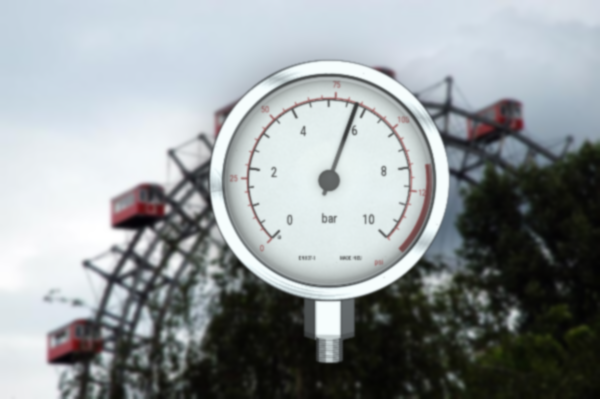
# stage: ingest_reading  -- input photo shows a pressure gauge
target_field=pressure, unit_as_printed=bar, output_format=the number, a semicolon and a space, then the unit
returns 5.75; bar
